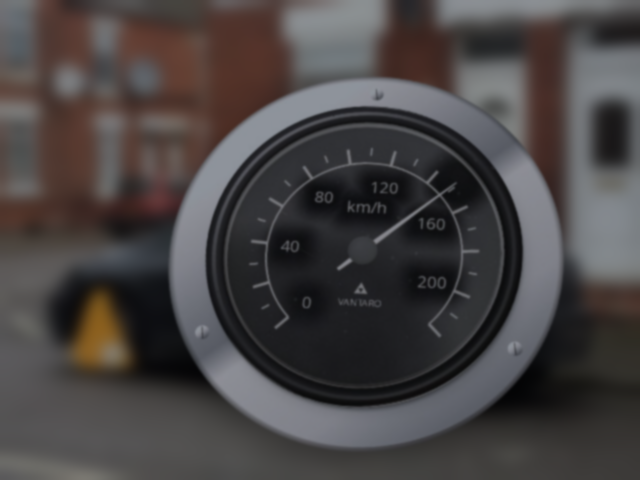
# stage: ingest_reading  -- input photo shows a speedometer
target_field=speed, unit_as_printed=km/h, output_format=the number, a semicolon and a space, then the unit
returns 150; km/h
